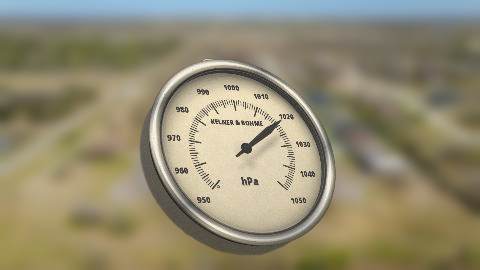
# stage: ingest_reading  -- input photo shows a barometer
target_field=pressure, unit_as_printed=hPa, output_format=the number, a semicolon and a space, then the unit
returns 1020; hPa
